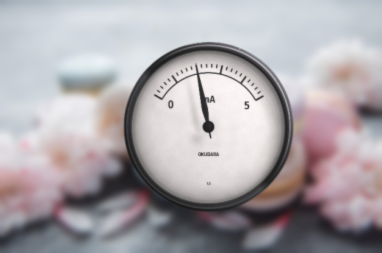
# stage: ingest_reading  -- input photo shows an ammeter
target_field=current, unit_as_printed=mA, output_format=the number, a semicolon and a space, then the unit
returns 2; mA
